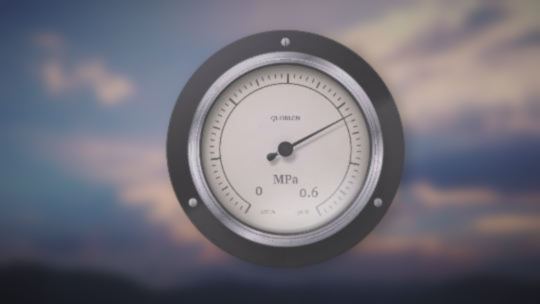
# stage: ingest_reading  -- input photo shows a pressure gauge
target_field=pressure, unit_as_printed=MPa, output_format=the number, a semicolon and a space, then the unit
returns 0.42; MPa
